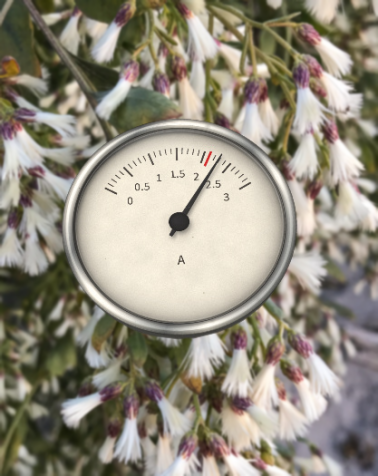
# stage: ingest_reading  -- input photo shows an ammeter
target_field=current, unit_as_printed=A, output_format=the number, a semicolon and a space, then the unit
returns 2.3; A
